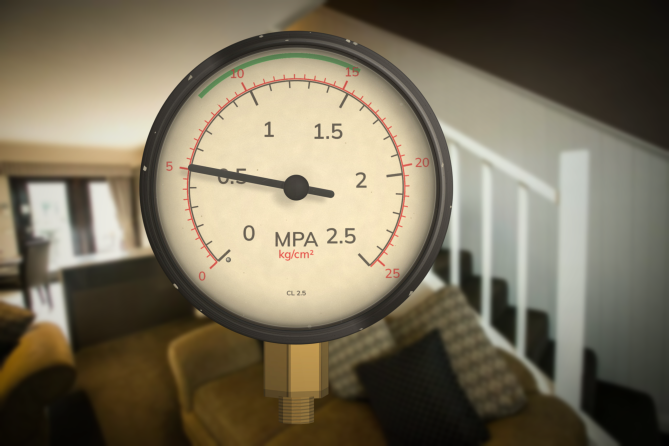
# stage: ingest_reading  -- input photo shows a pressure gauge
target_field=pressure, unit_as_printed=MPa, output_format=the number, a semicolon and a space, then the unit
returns 0.5; MPa
